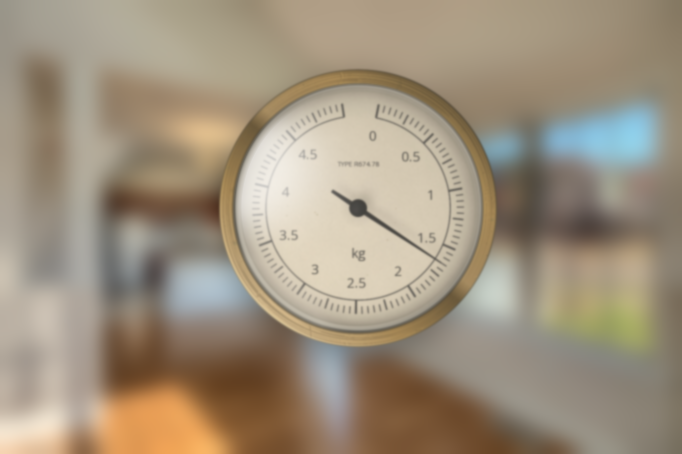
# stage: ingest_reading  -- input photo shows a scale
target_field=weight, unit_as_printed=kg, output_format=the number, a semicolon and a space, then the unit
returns 1.65; kg
